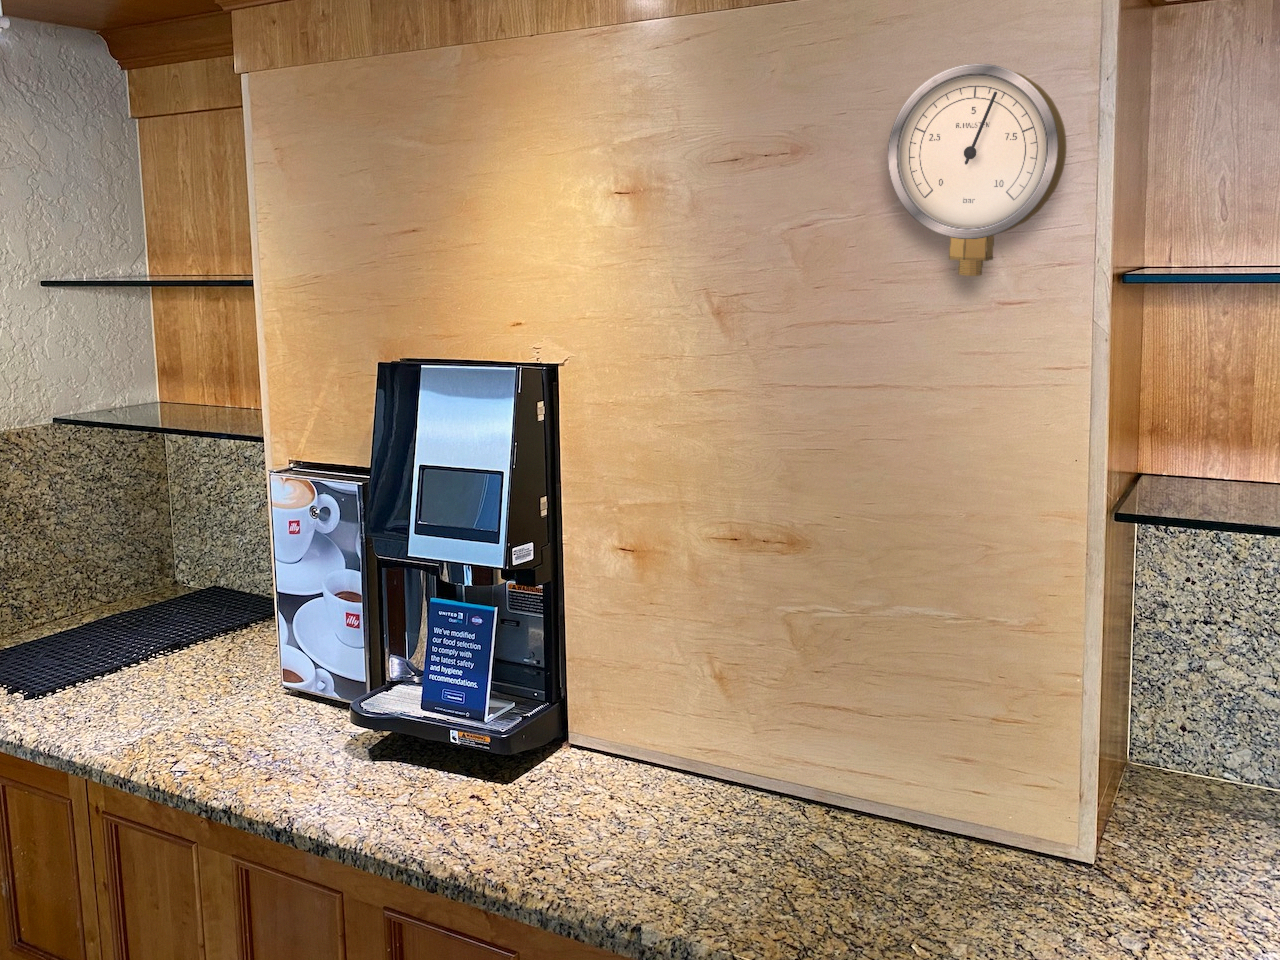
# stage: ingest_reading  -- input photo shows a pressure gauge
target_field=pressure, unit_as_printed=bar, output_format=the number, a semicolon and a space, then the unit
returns 5.75; bar
